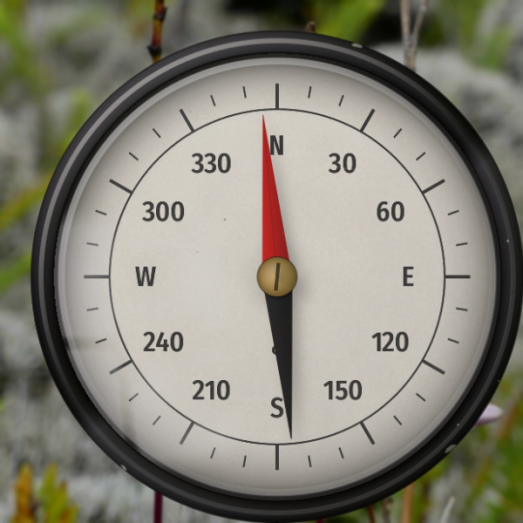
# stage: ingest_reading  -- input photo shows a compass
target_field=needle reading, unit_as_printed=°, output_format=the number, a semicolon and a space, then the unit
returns 355; °
